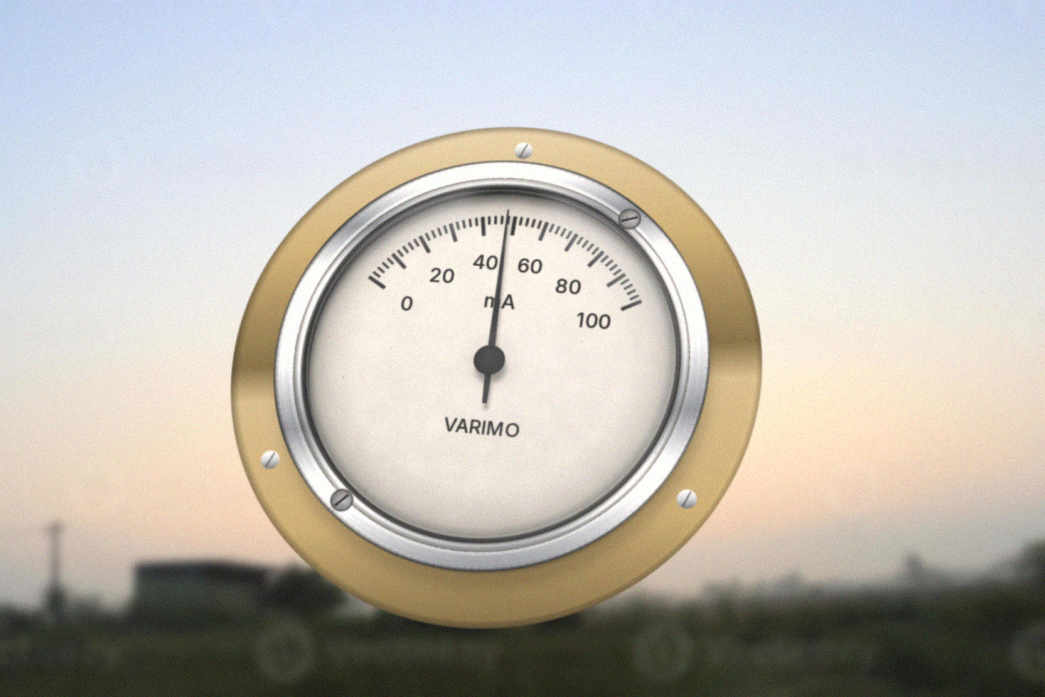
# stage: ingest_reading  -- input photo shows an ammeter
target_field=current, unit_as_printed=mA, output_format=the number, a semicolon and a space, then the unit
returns 48; mA
